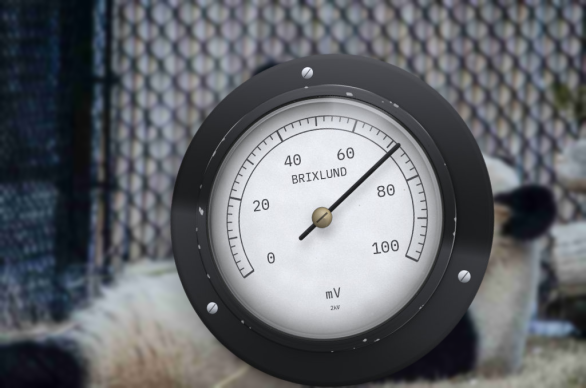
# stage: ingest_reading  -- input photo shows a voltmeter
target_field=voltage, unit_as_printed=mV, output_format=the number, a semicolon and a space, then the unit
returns 72; mV
